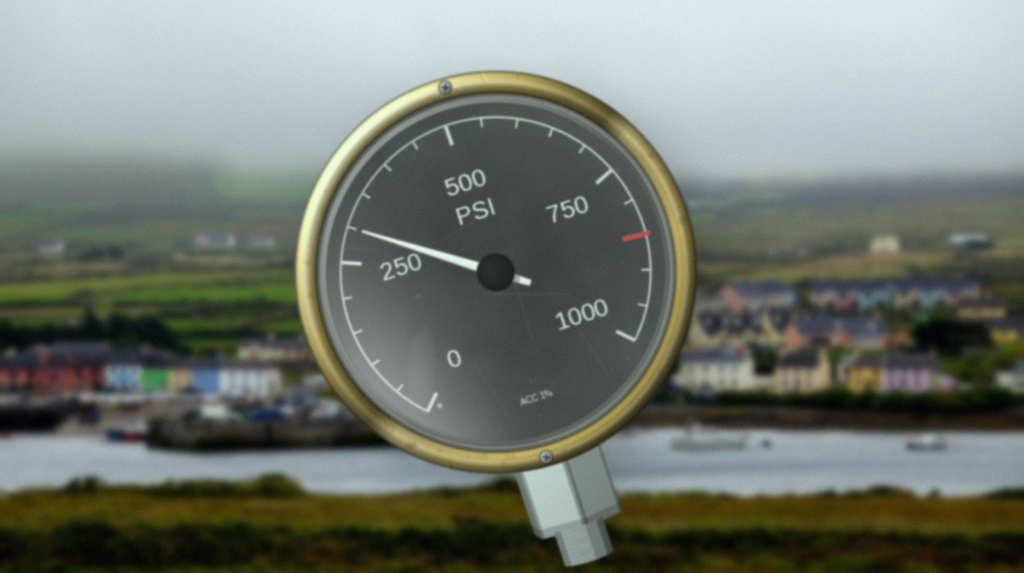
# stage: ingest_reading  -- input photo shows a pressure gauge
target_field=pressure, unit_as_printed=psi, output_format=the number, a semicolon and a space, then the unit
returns 300; psi
